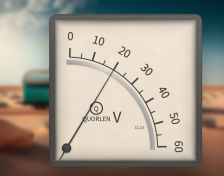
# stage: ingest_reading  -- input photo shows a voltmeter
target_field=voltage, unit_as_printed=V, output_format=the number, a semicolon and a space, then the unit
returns 20; V
